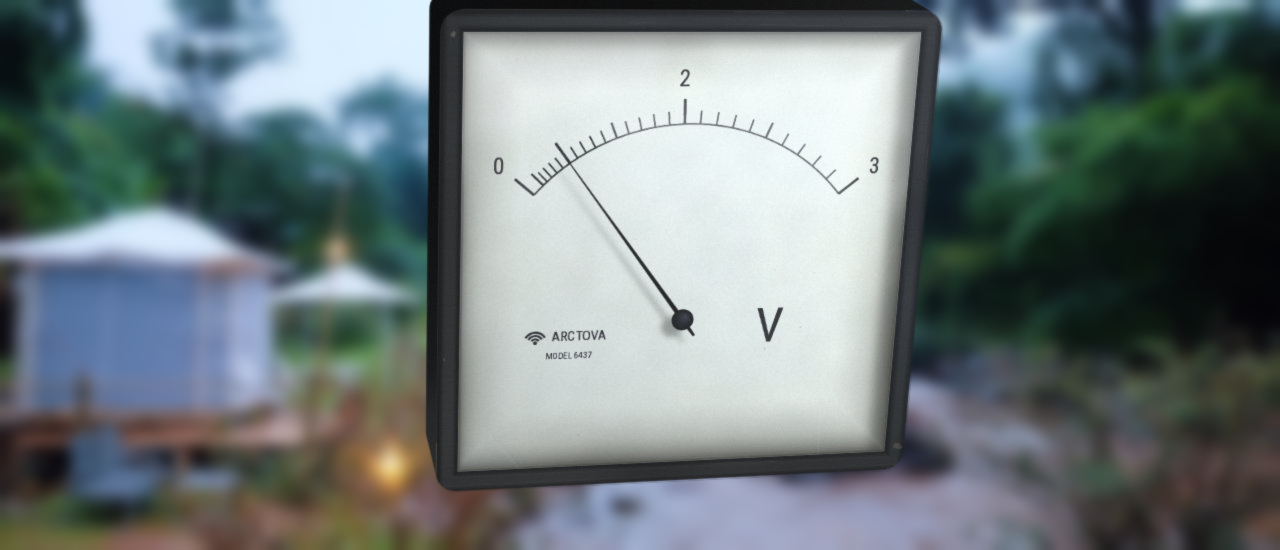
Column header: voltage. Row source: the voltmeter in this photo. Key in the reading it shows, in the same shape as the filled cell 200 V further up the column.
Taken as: 1 V
